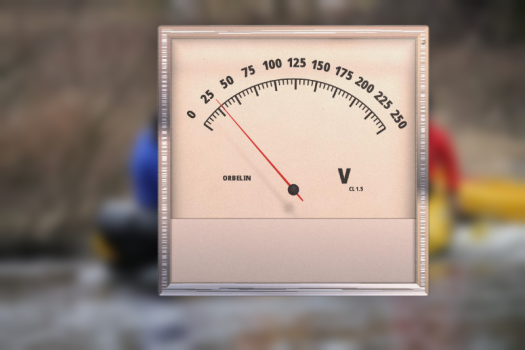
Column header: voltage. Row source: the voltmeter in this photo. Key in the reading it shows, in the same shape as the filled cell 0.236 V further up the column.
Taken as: 30 V
